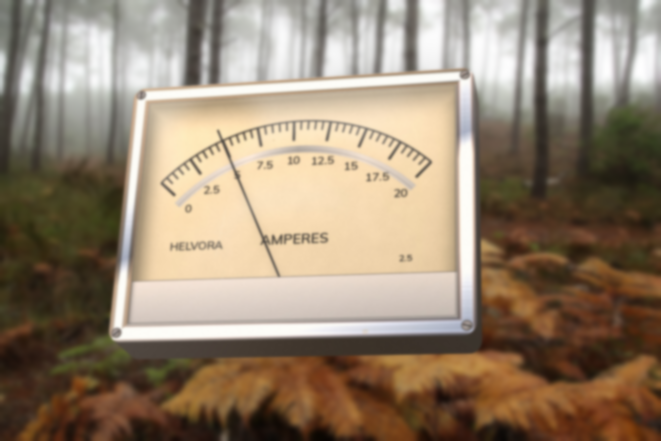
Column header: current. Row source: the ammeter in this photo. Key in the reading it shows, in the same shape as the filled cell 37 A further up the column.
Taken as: 5 A
